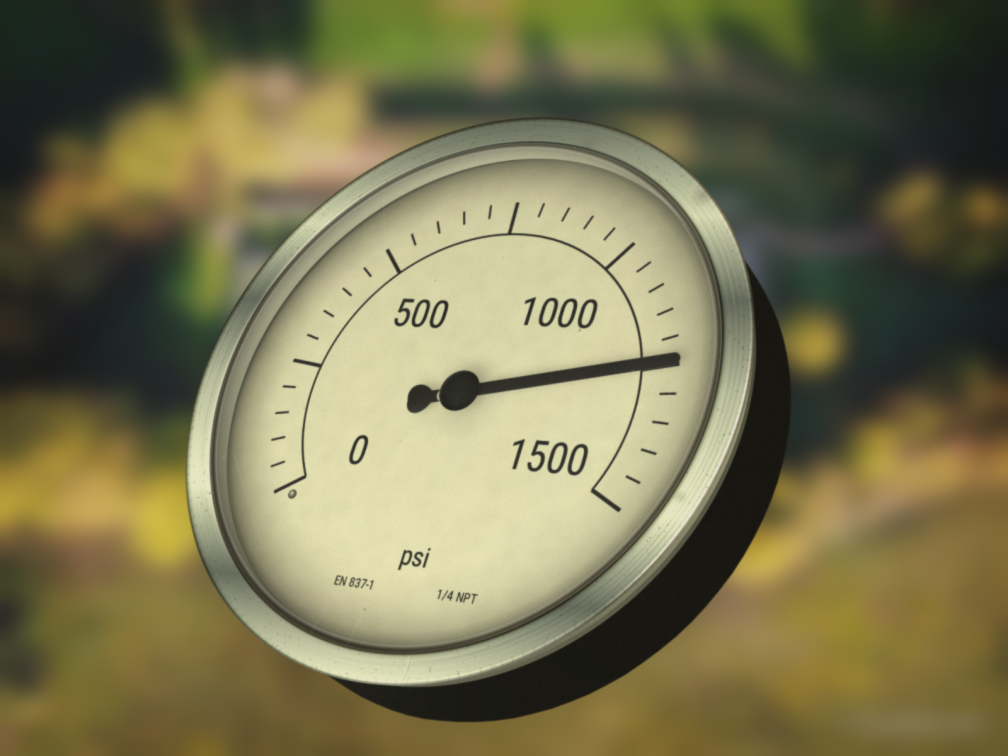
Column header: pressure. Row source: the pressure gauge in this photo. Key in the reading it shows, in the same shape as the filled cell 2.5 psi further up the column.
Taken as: 1250 psi
